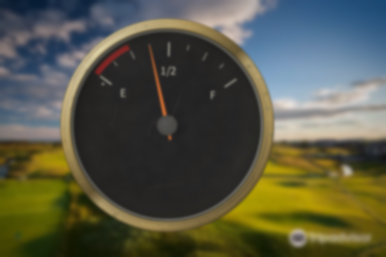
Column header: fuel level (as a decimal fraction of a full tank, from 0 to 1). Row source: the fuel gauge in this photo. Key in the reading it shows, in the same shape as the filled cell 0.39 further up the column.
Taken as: 0.375
